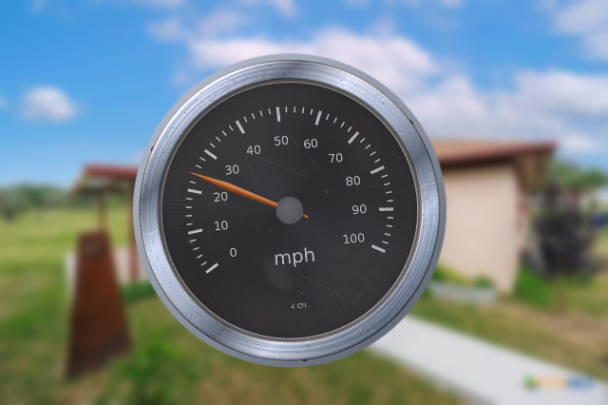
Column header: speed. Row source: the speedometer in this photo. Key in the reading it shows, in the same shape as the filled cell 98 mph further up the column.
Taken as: 24 mph
